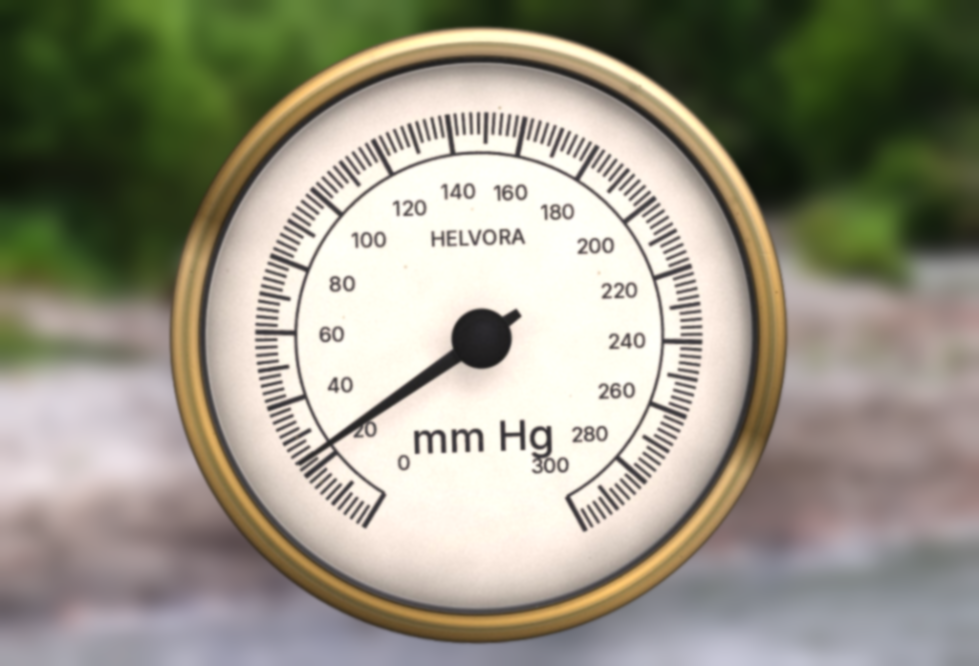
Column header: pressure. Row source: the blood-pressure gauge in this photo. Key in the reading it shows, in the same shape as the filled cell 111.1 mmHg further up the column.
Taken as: 24 mmHg
